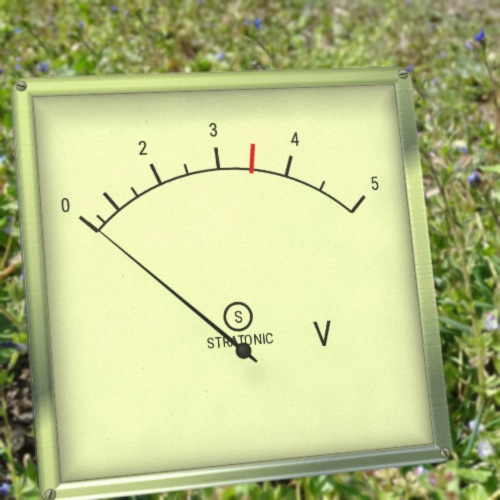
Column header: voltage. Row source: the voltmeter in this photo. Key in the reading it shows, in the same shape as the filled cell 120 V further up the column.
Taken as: 0 V
